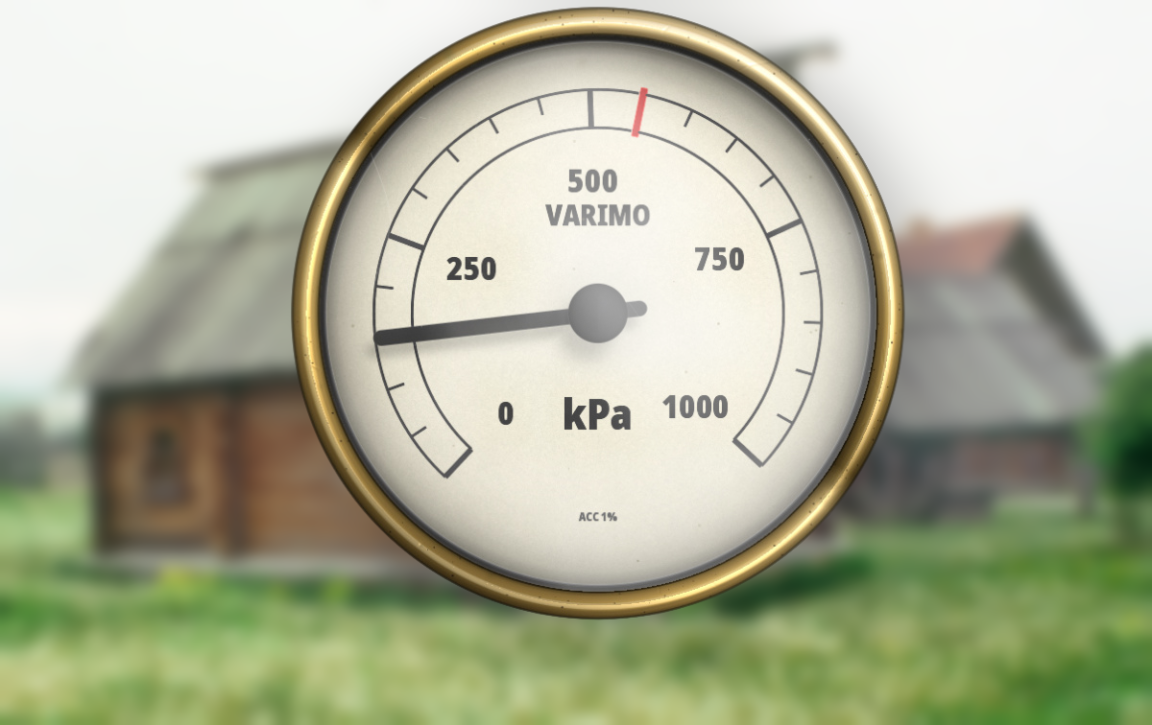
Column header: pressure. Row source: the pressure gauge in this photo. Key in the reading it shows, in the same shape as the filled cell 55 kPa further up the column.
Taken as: 150 kPa
